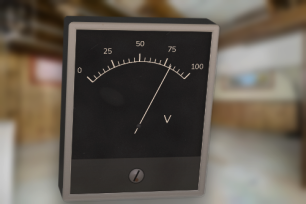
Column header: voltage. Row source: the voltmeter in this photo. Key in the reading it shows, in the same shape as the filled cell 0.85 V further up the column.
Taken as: 80 V
